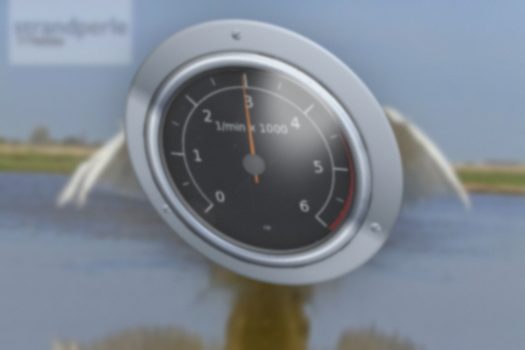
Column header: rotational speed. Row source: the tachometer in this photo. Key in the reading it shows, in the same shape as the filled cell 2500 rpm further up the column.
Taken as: 3000 rpm
